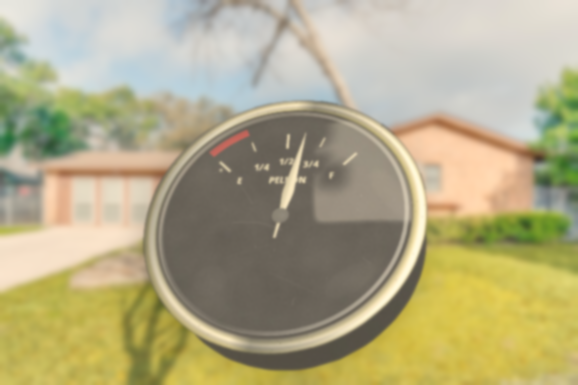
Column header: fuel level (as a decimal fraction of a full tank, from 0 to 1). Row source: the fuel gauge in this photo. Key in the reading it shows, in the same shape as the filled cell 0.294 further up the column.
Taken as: 0.625
